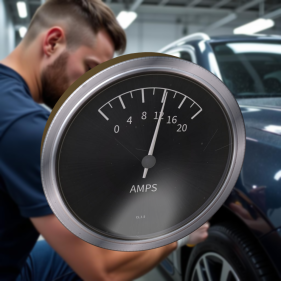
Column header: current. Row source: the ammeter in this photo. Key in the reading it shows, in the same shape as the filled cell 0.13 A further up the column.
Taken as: 12 A
